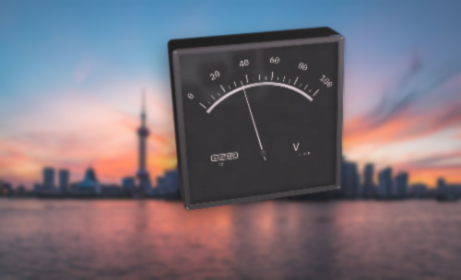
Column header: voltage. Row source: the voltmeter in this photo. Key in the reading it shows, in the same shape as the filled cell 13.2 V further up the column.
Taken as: 35 V
